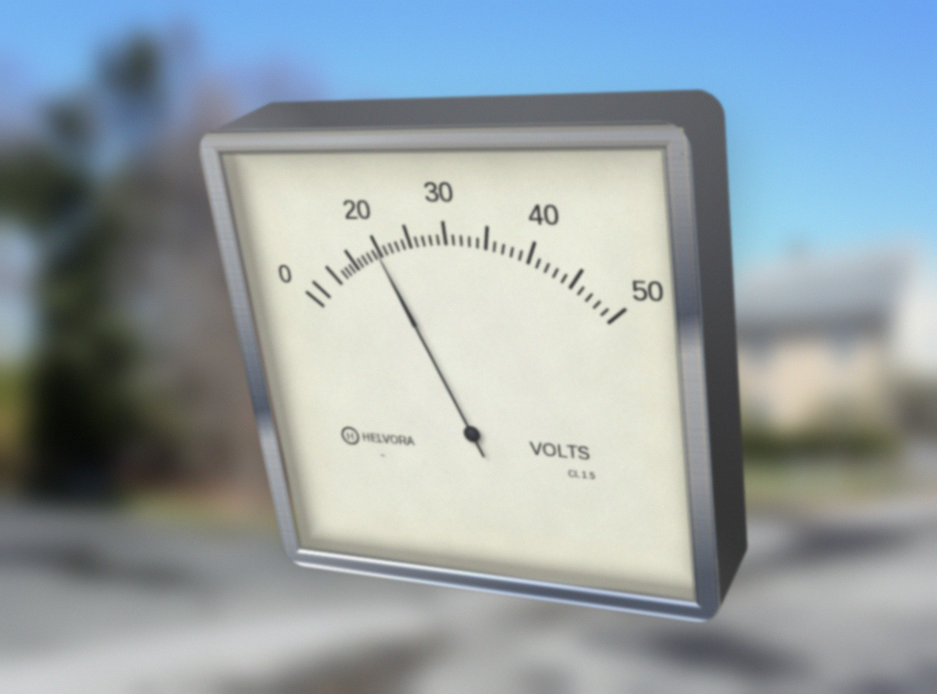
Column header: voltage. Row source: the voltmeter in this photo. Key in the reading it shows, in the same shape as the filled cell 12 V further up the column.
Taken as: 20 V
